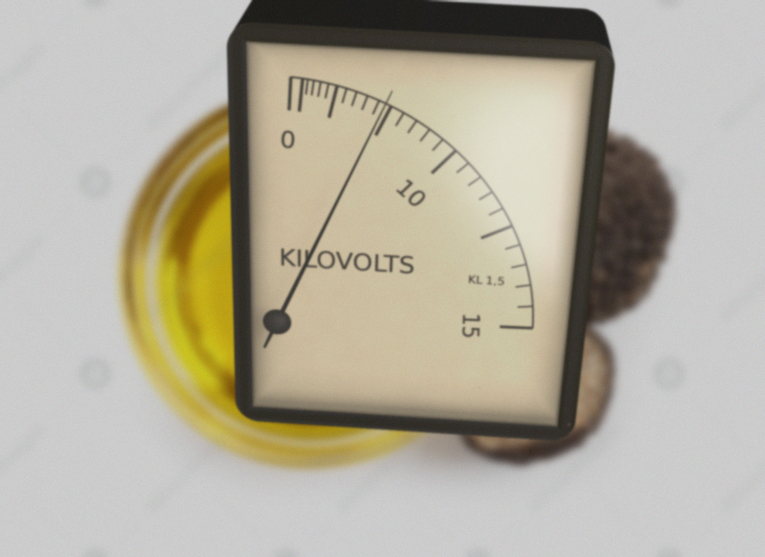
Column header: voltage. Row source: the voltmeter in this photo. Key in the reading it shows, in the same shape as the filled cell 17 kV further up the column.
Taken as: 7.25 kV
